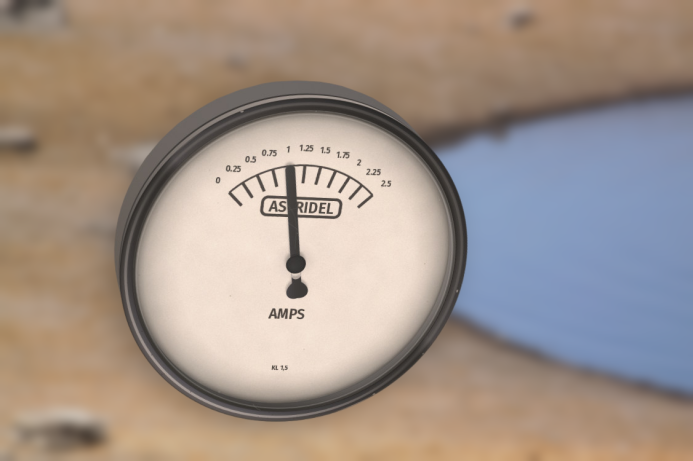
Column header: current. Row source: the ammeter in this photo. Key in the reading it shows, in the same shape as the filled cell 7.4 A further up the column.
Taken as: 1 A
